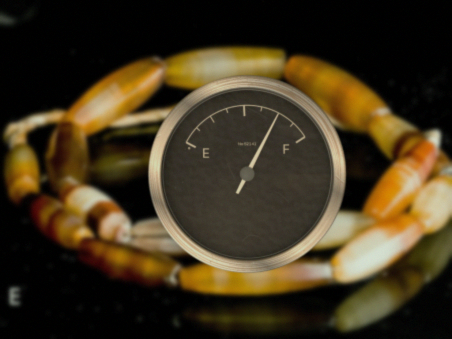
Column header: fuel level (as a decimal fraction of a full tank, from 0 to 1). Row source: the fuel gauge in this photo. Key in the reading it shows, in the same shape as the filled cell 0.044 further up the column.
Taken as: 0.75
